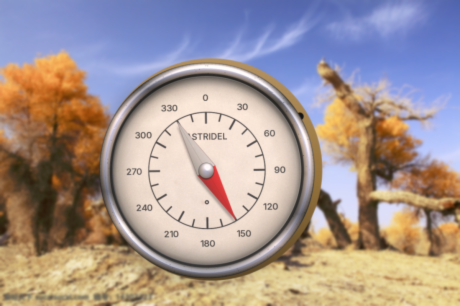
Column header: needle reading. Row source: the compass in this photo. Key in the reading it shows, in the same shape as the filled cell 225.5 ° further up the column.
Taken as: 150 °
